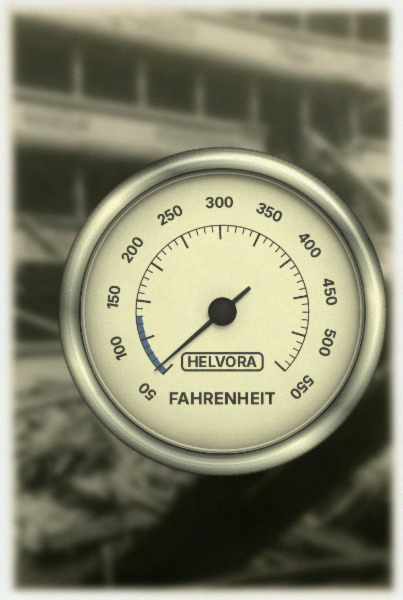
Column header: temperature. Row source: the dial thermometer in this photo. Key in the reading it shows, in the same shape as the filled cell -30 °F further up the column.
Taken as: 60 °F
